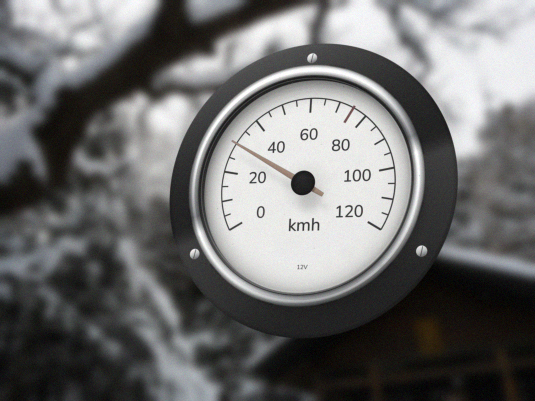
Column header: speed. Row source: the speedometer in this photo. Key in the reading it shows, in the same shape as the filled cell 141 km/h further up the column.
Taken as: 30 km/h
